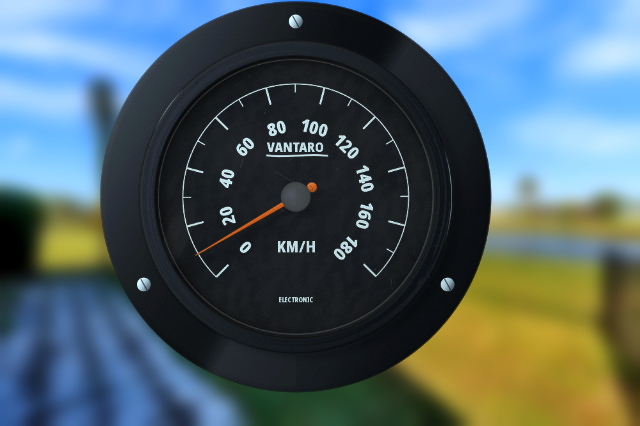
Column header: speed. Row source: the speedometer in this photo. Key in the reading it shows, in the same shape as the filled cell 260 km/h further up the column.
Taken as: 10 km/h
